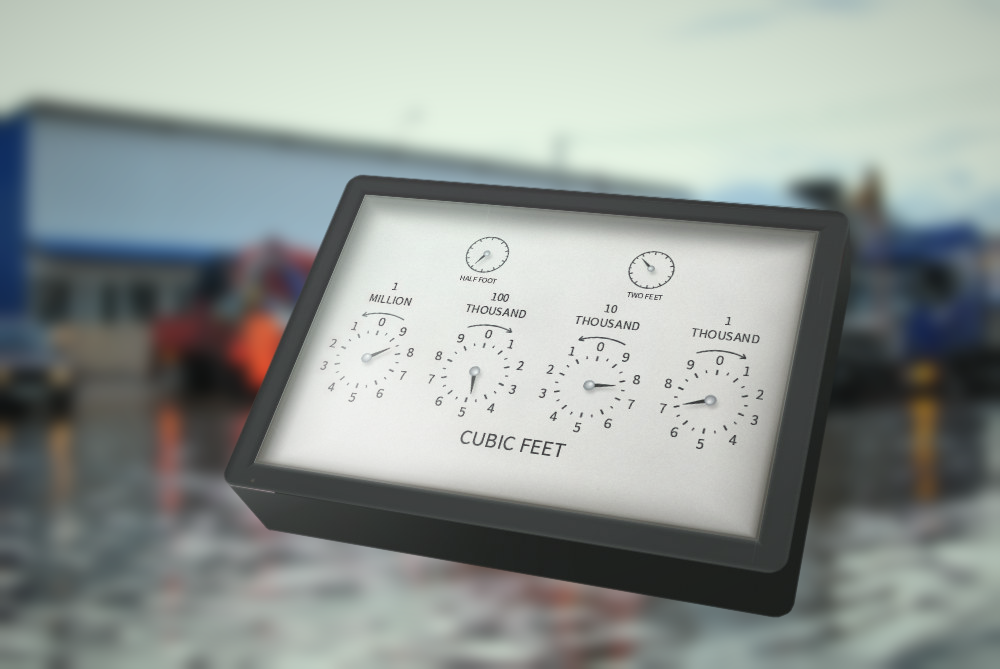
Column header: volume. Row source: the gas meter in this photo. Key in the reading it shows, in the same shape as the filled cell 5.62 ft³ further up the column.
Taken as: 847700 ft³
